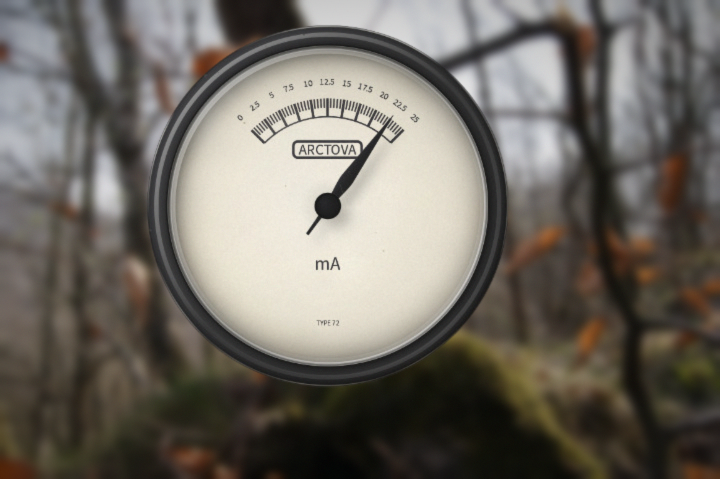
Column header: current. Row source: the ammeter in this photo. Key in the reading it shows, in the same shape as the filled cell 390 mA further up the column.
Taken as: 22.5 mA
